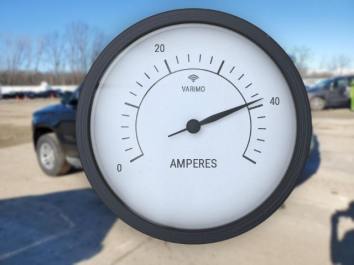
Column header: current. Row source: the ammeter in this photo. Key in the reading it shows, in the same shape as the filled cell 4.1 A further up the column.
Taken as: 39 A
